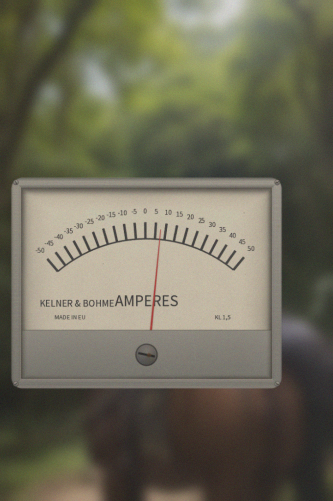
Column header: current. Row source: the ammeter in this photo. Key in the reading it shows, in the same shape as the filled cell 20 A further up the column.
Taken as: 7.5 A
